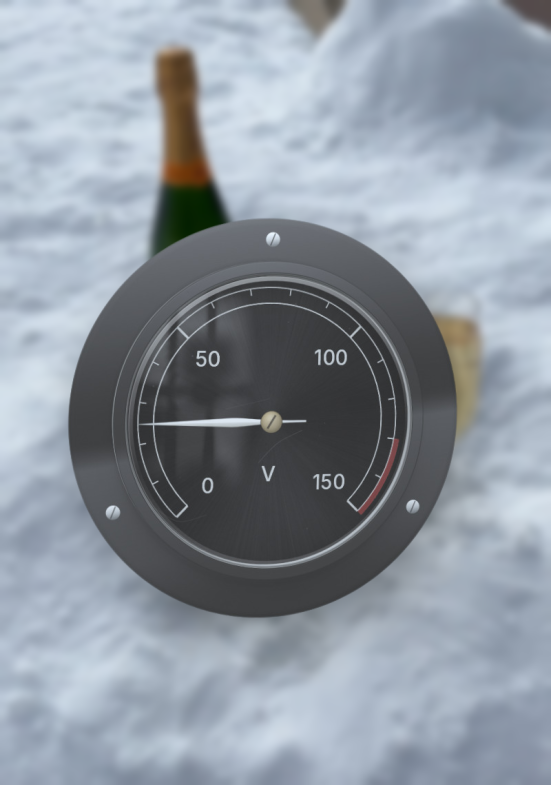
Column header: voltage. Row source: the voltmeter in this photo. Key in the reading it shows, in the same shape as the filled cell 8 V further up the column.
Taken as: 25 V
